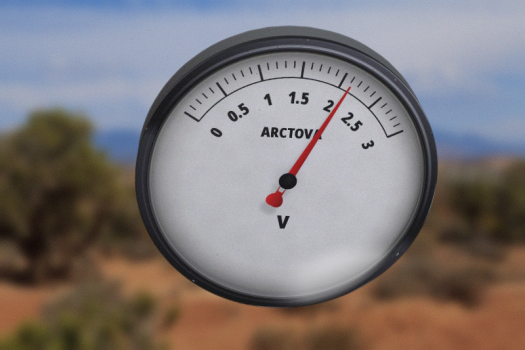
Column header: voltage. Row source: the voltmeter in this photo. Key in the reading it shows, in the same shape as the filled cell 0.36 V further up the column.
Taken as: 2.1 V
